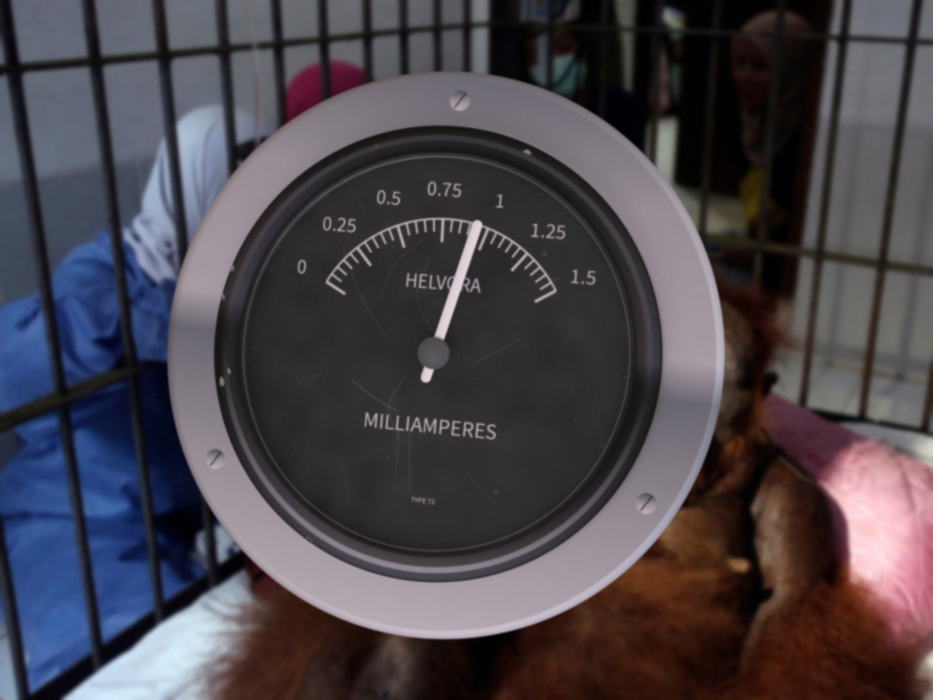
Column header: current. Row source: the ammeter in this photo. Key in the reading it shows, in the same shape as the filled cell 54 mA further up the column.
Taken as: 0.95 mA
